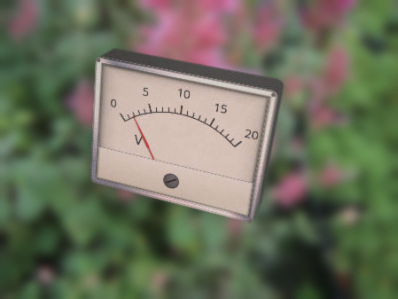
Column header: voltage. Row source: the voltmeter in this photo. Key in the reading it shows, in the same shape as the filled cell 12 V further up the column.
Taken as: 2 V
